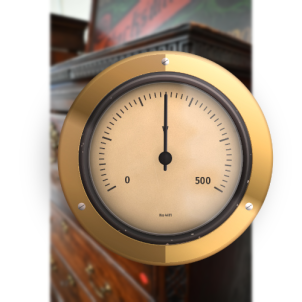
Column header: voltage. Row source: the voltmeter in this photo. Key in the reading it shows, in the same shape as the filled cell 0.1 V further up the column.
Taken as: 250 V
